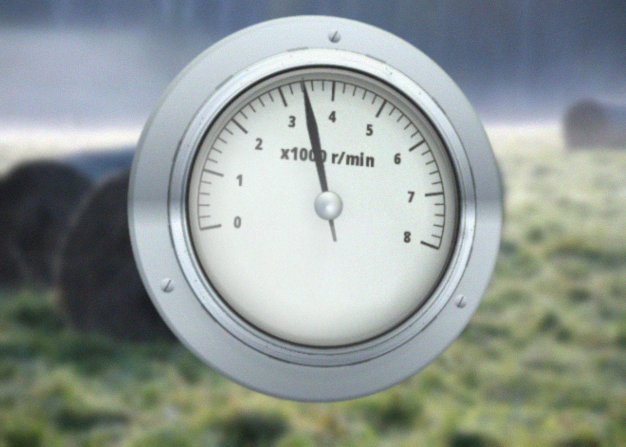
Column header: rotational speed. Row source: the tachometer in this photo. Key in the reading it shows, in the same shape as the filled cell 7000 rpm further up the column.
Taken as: 3400 rpm
